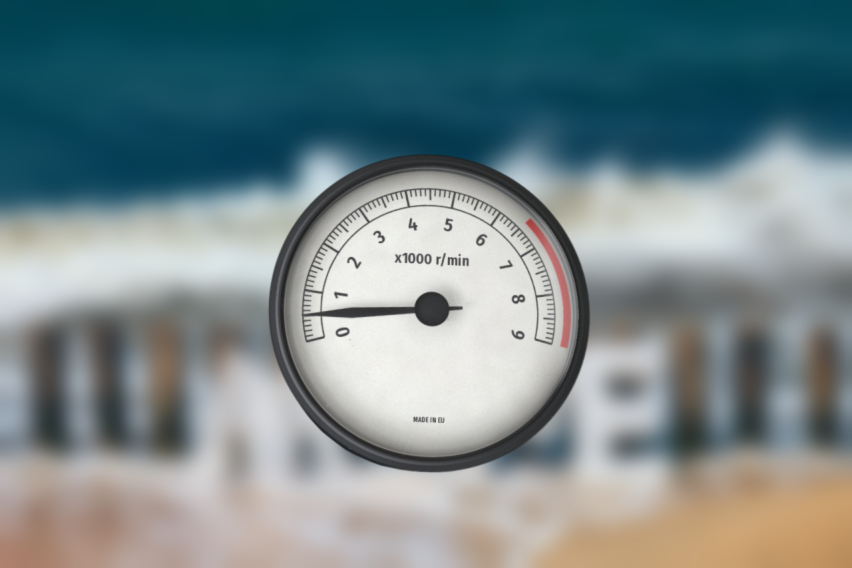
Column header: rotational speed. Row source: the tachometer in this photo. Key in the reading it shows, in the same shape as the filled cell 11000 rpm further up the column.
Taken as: 500 rpm
